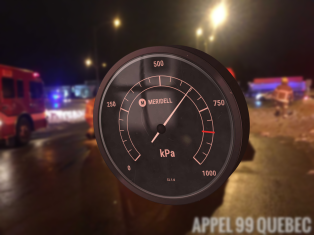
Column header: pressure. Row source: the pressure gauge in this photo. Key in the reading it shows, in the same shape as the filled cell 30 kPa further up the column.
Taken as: 650 kPa
